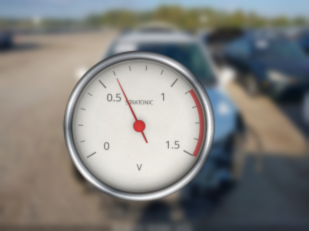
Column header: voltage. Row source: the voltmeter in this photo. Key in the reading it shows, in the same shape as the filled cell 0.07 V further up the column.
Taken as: 0.6 V
